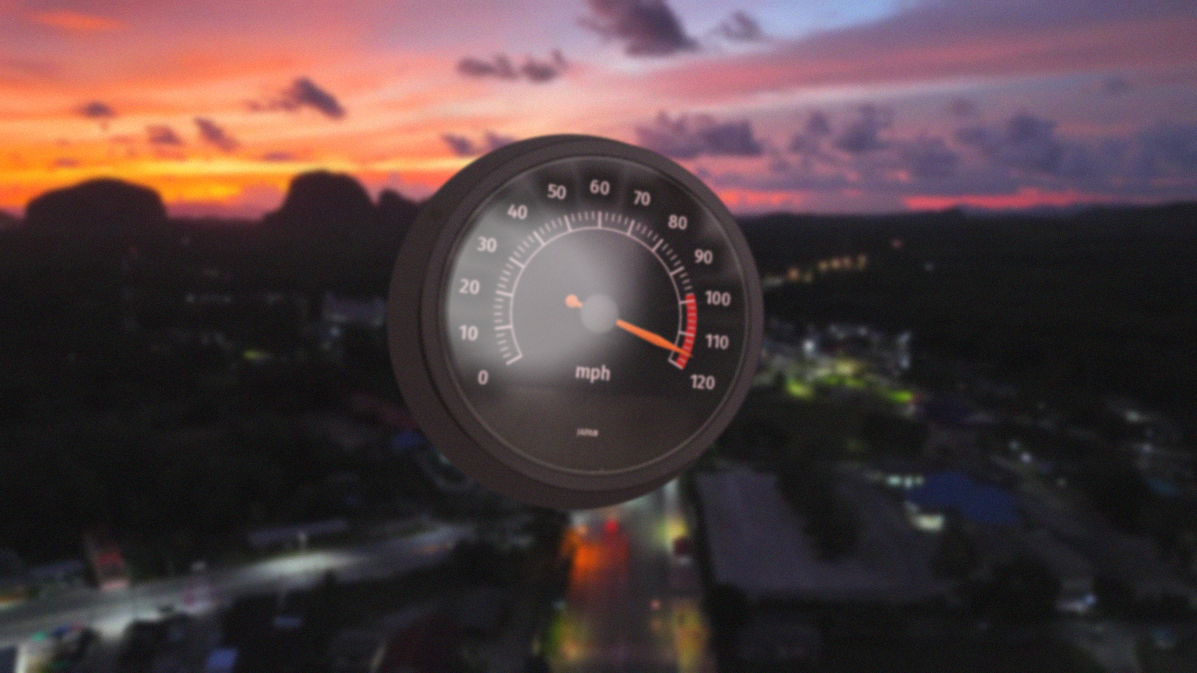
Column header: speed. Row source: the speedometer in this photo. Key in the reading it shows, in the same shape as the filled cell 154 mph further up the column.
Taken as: 116 mph
